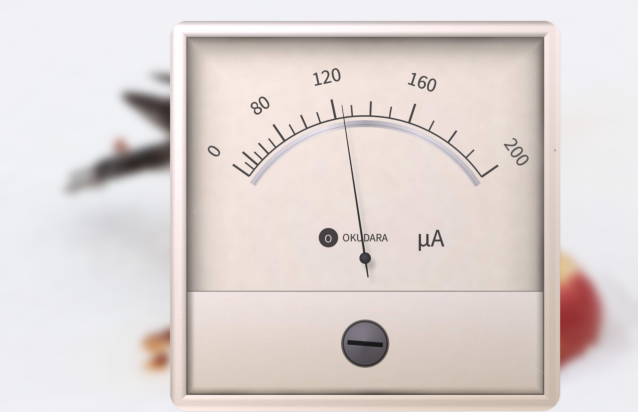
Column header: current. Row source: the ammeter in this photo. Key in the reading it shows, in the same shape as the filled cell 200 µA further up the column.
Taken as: 125 µA
